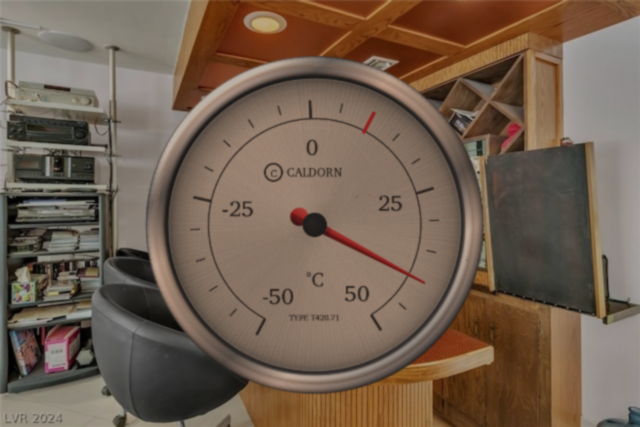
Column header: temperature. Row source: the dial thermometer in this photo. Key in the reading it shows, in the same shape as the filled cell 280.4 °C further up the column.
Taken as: 40 °C
